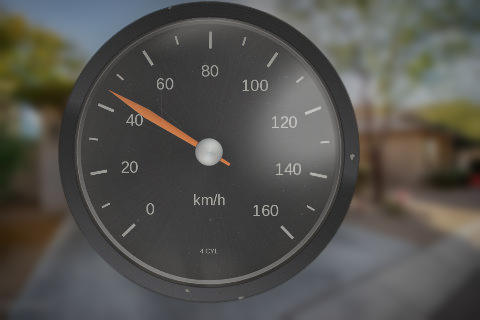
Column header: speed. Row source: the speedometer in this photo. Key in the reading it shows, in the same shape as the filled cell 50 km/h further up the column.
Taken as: 45 km/h
